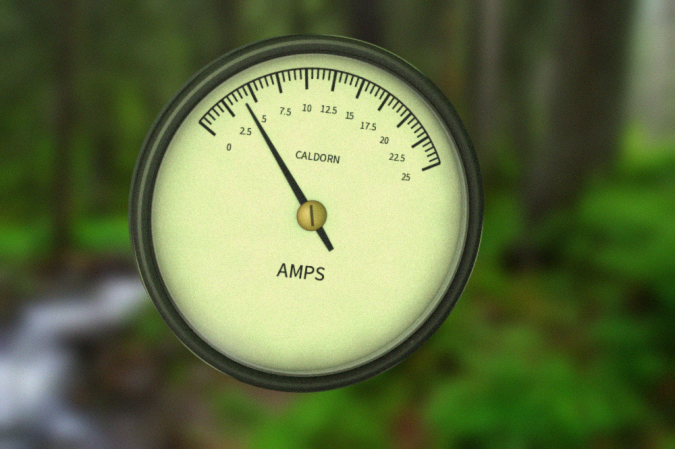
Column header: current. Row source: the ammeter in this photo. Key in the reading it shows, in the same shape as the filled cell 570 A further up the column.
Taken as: 4 A
